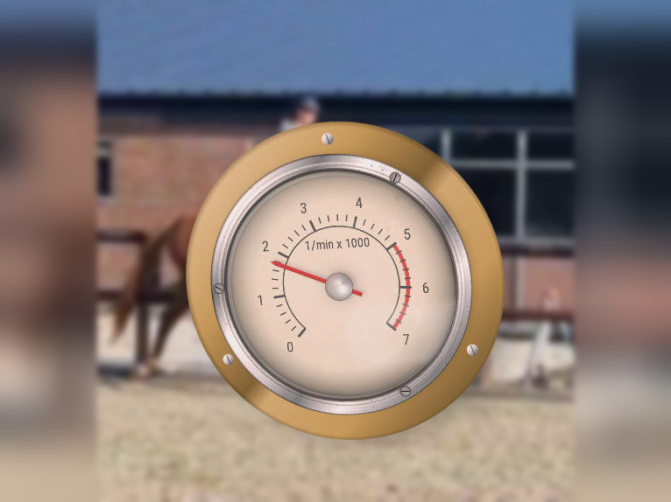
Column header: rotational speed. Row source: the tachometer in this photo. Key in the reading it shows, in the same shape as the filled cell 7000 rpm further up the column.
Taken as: 1800 rpm
